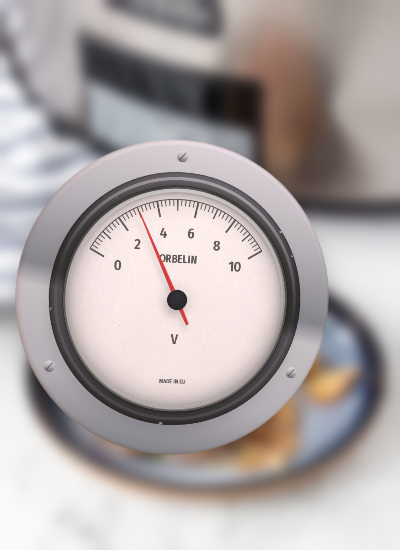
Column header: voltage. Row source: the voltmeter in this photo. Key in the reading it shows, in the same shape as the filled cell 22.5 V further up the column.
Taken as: 3 V
